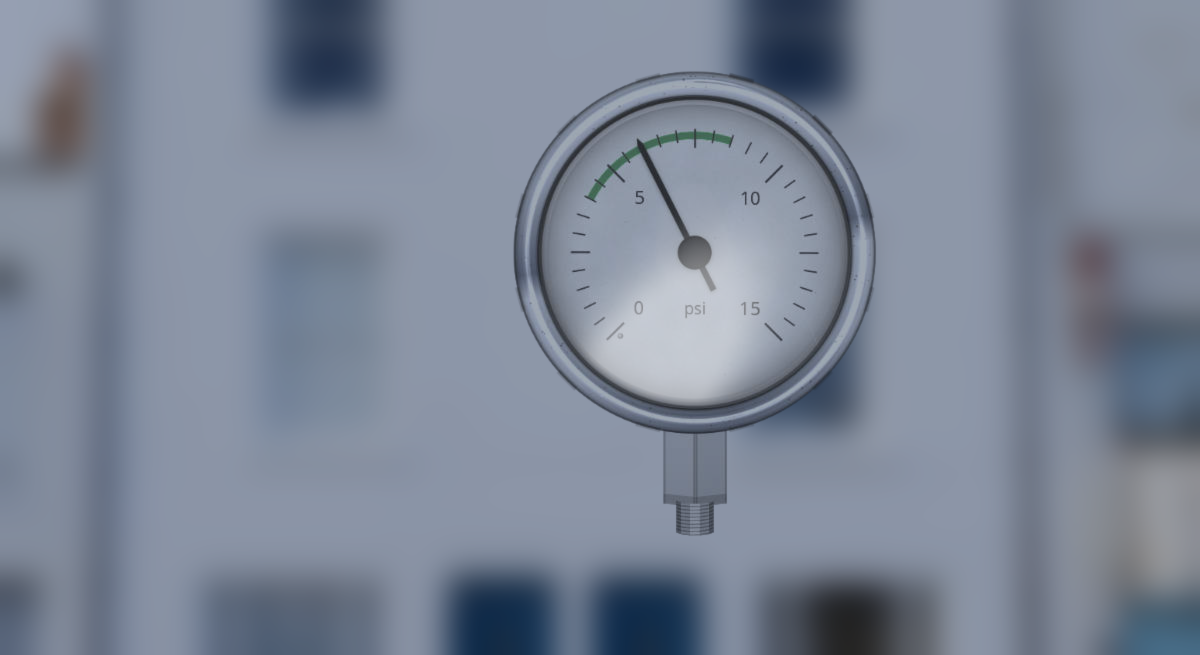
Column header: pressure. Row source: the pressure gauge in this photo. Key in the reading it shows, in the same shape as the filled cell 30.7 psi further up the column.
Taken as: 6 psi
